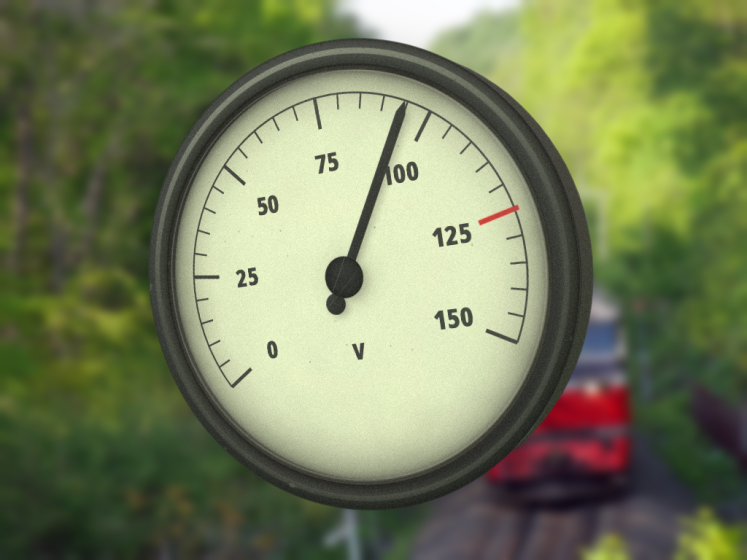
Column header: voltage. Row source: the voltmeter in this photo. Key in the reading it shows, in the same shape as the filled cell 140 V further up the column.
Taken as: 95 V
